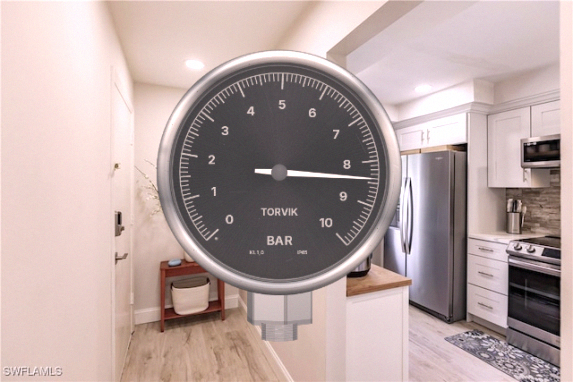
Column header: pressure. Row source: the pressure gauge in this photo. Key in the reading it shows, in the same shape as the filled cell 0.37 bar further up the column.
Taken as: 8.4 bar
